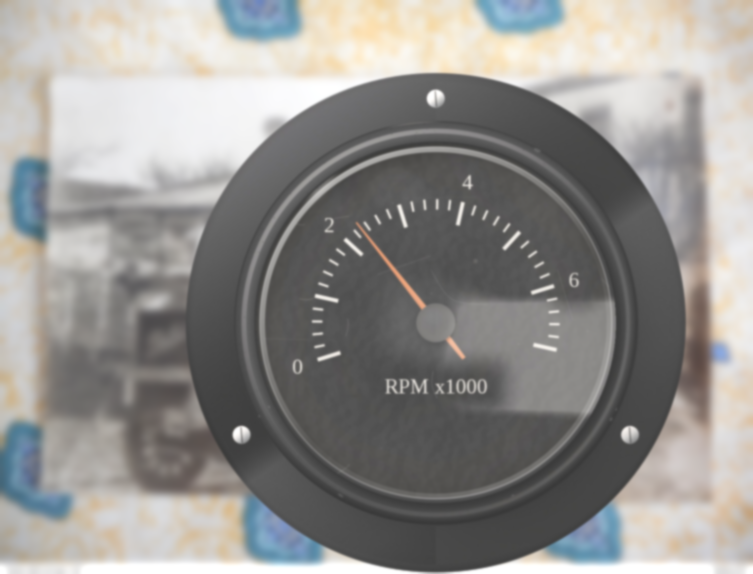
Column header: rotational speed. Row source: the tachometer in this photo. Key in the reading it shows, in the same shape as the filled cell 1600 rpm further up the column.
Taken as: 2300 rpm
